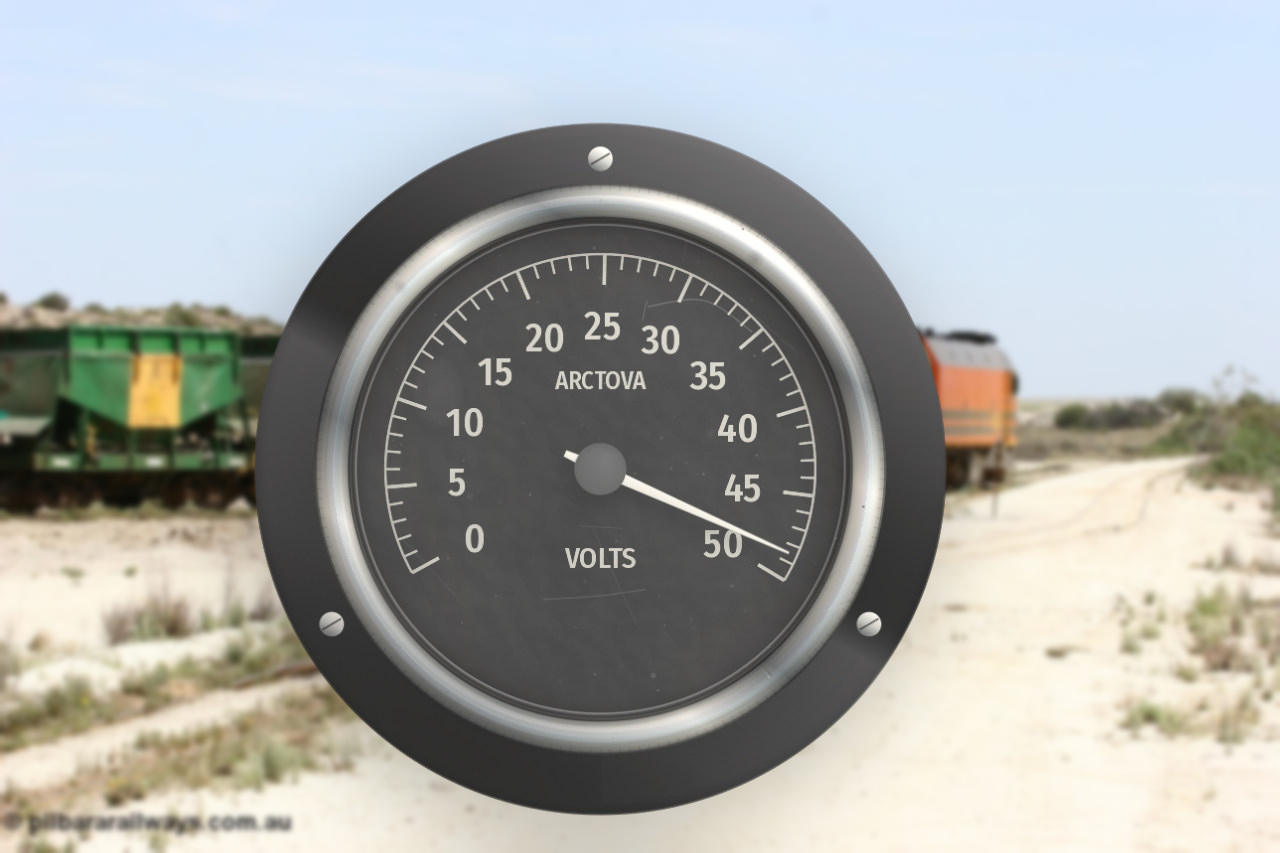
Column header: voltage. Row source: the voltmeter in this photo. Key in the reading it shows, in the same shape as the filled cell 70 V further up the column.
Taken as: 48.5 V
